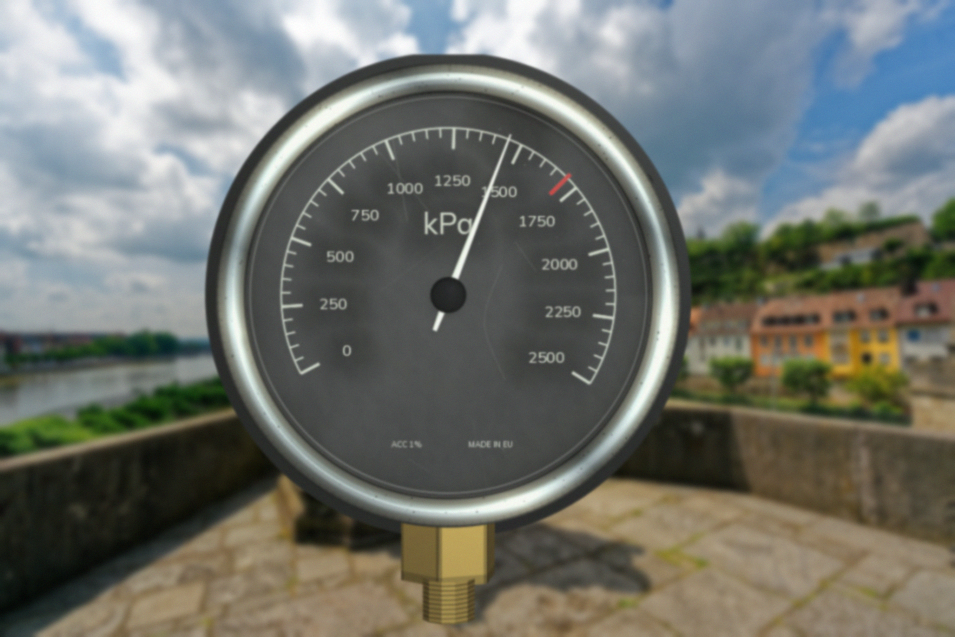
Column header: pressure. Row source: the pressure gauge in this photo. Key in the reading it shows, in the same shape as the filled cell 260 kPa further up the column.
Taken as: 1450 kPa
